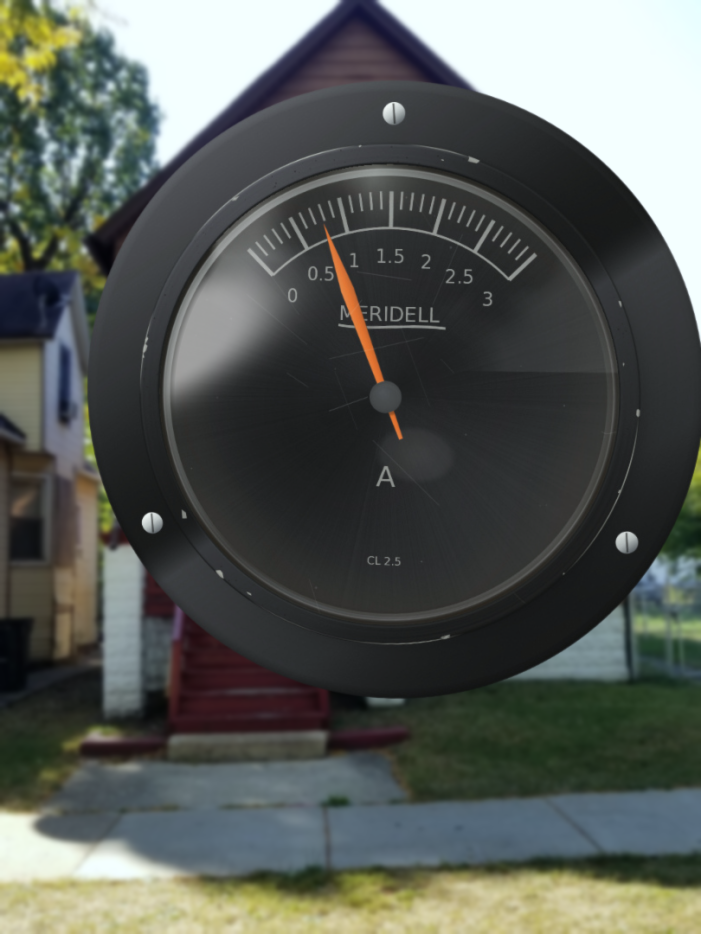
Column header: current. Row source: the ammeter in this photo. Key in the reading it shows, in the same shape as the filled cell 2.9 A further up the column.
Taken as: 0.8 A
